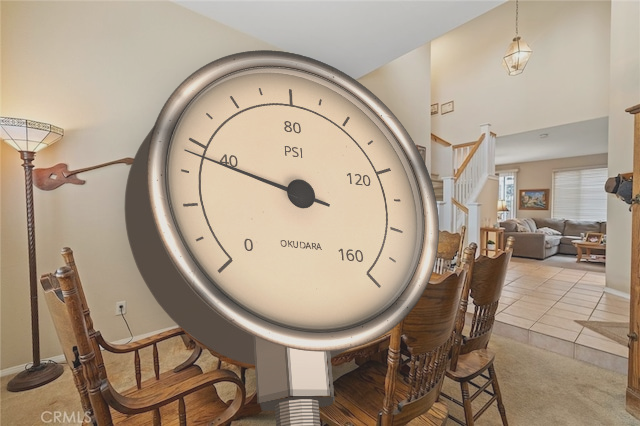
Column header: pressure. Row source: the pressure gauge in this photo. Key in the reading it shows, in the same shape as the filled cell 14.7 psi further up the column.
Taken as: 35 psi
